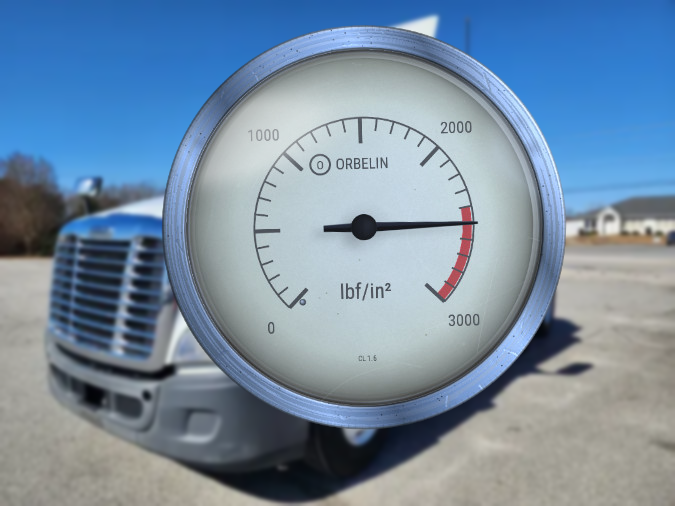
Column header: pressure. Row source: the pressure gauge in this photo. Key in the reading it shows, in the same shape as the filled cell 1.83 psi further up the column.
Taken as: 2500 psi
